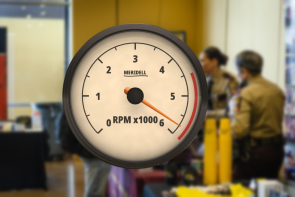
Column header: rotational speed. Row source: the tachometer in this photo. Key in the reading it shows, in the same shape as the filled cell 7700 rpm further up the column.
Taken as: 5750 rpm
